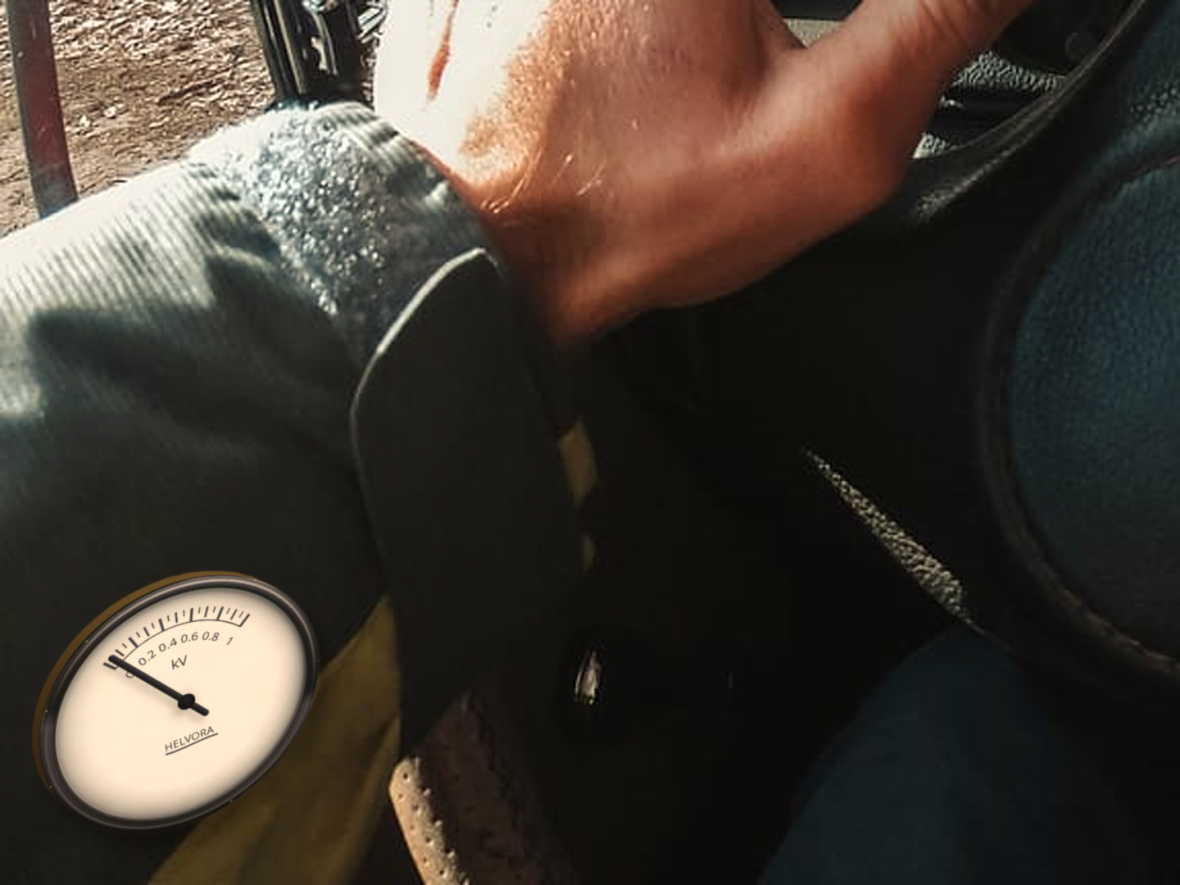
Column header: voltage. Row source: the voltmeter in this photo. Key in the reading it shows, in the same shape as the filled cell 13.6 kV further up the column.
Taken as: 0.05 kV
